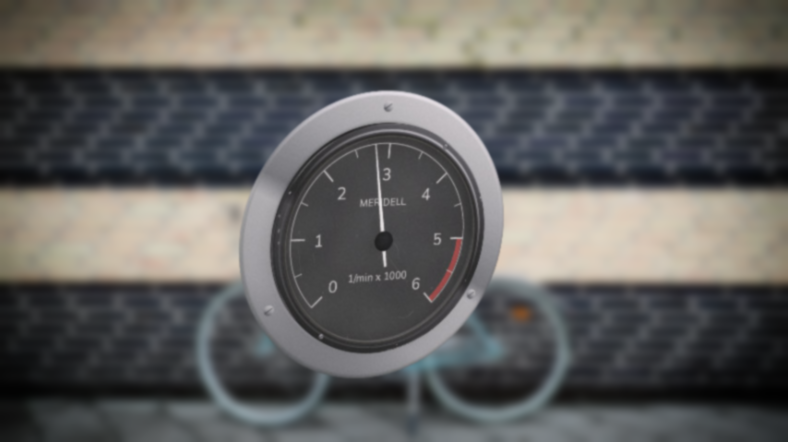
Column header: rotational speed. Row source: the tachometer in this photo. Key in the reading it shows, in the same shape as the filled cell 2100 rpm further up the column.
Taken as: 2750 rpm
